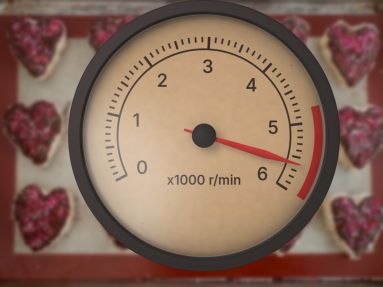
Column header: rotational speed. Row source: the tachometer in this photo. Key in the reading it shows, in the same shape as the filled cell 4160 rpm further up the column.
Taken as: 5600 rpm
